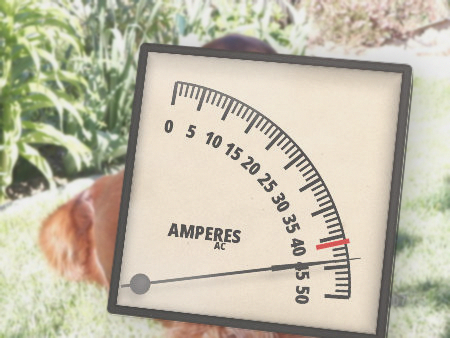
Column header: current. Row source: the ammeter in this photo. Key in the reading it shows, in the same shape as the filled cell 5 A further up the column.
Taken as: 44 A
